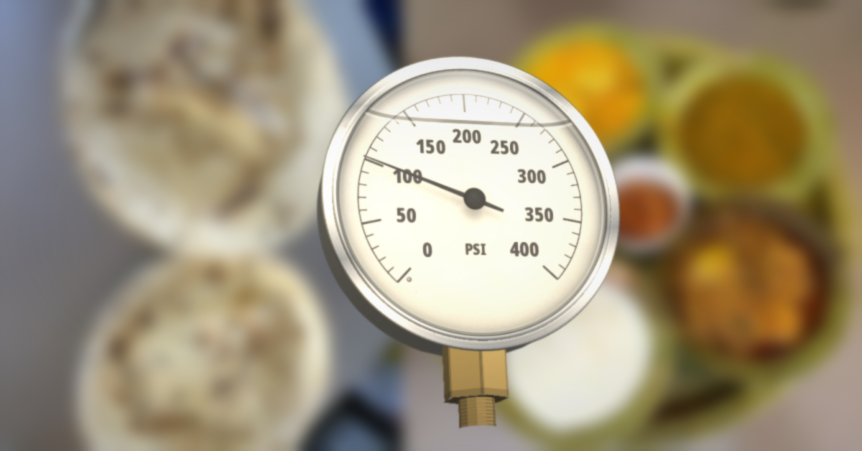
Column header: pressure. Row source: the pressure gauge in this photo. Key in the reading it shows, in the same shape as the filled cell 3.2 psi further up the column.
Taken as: 100 psi
